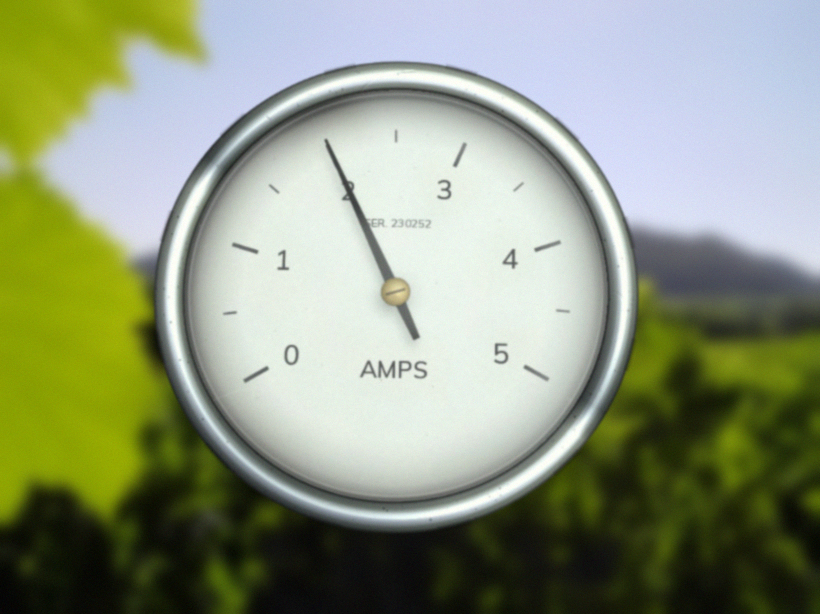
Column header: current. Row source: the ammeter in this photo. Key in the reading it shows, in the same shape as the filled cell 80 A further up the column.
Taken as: 2 A
